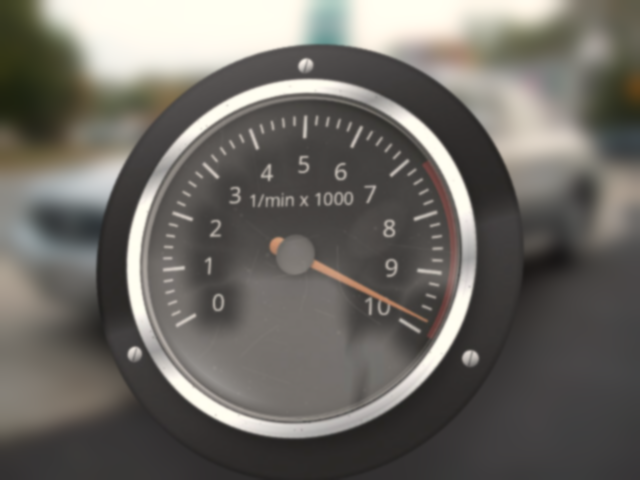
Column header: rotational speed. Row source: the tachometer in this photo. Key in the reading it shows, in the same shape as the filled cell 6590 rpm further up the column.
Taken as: 9800 rpm
